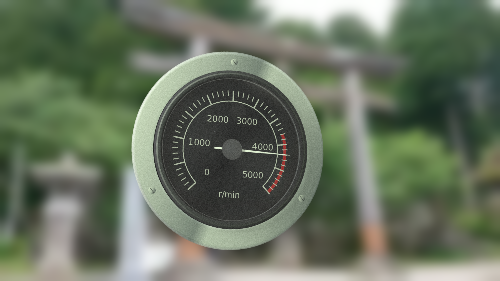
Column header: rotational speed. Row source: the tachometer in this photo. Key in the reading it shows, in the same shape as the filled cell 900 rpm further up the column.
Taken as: 4200 rpm
